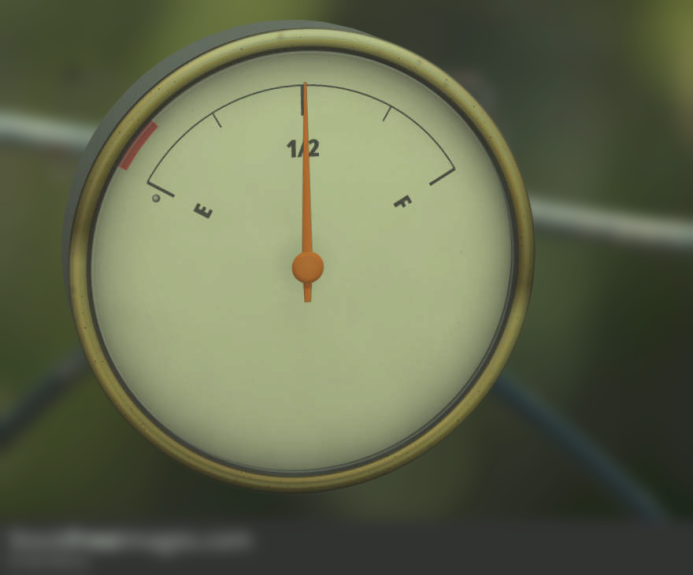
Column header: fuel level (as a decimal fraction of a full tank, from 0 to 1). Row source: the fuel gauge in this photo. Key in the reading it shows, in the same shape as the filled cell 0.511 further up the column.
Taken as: 0.5
